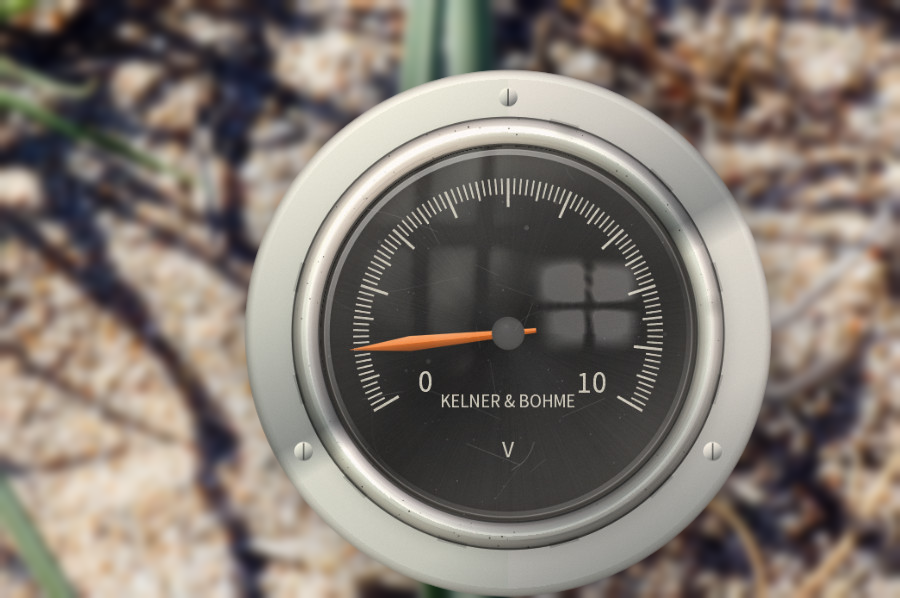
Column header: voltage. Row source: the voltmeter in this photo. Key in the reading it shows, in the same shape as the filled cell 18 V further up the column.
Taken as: 1 V
